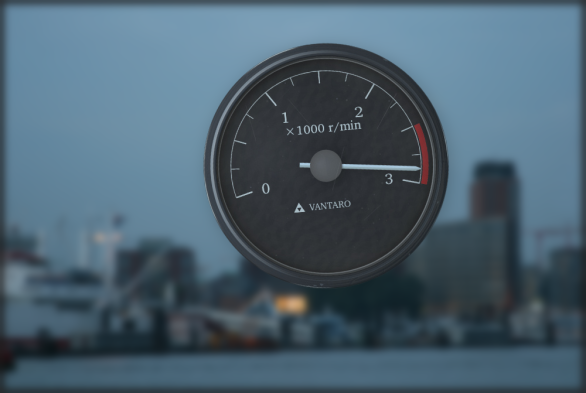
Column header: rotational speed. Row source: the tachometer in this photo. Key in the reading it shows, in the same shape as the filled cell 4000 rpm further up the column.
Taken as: 2875 rpm
